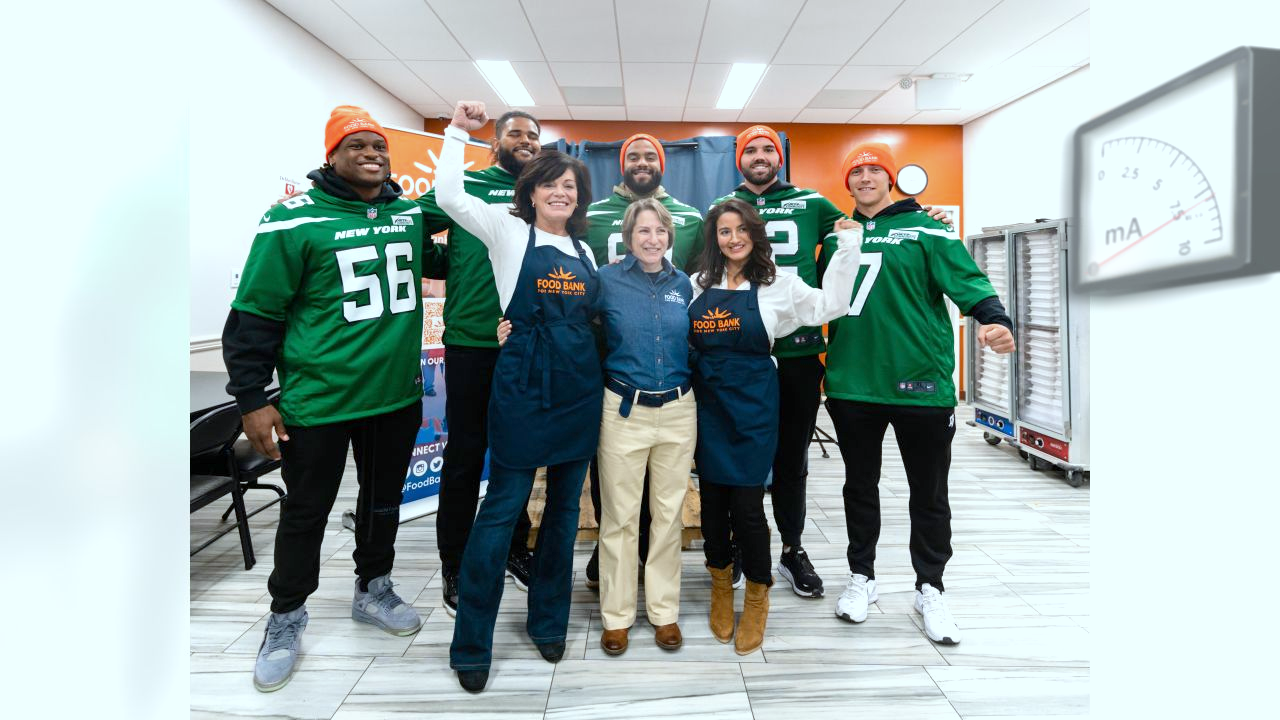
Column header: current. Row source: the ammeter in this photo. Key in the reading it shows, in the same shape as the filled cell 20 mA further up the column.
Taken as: 8 mA
